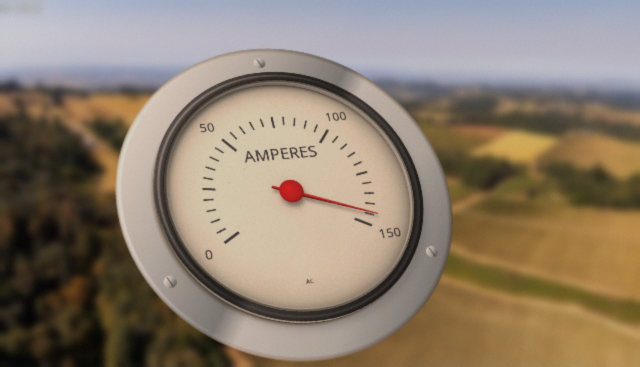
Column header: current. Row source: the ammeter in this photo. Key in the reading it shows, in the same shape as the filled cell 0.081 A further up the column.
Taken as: 145 A
